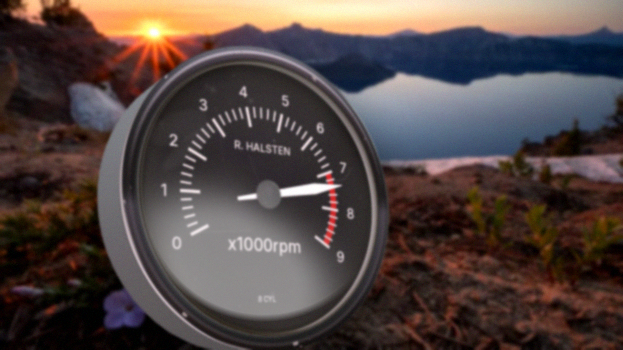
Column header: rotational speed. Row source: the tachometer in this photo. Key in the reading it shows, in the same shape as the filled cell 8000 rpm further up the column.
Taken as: 7400 rpm
